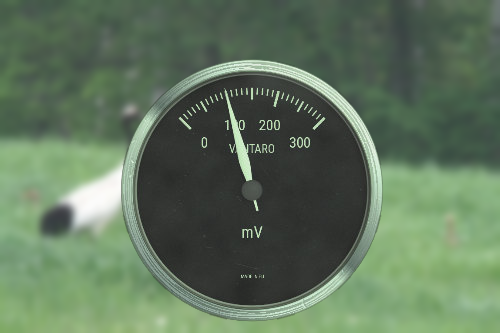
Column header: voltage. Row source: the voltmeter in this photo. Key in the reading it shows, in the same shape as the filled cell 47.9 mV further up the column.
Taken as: 100 mV
